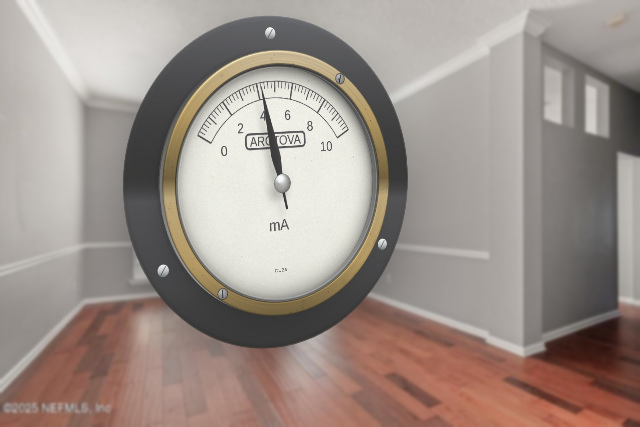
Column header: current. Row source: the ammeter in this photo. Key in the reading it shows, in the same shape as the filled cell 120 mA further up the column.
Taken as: 4 mA
